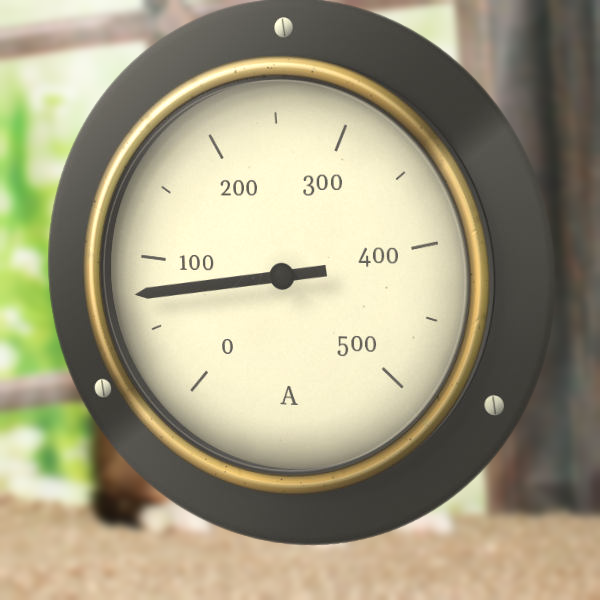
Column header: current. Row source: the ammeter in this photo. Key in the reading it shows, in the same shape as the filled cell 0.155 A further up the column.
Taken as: 75 A
